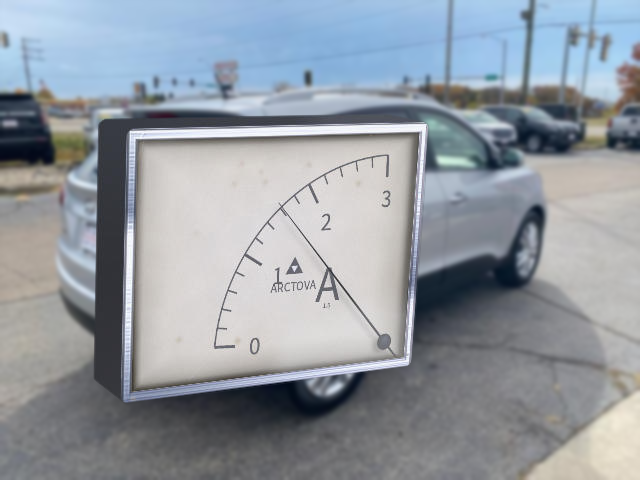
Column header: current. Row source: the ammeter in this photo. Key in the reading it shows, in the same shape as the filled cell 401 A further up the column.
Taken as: 1.6 A
